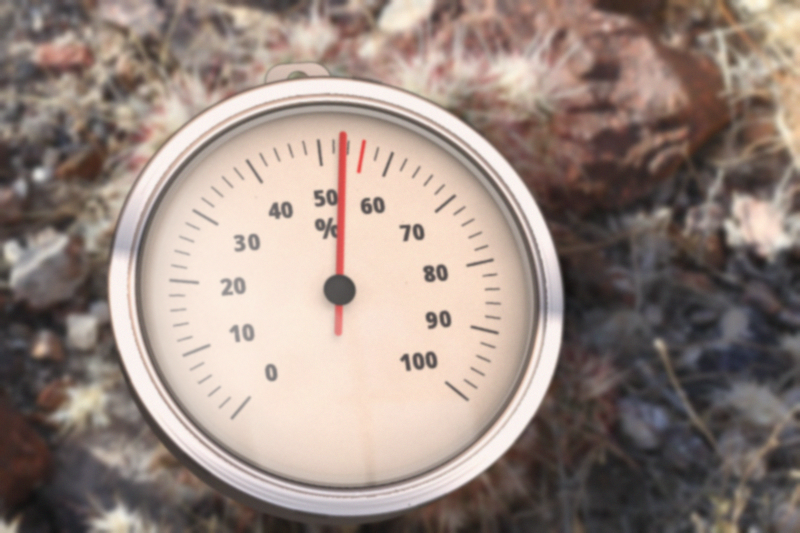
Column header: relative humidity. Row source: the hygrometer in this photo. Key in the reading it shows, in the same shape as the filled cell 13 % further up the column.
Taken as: 53 %
